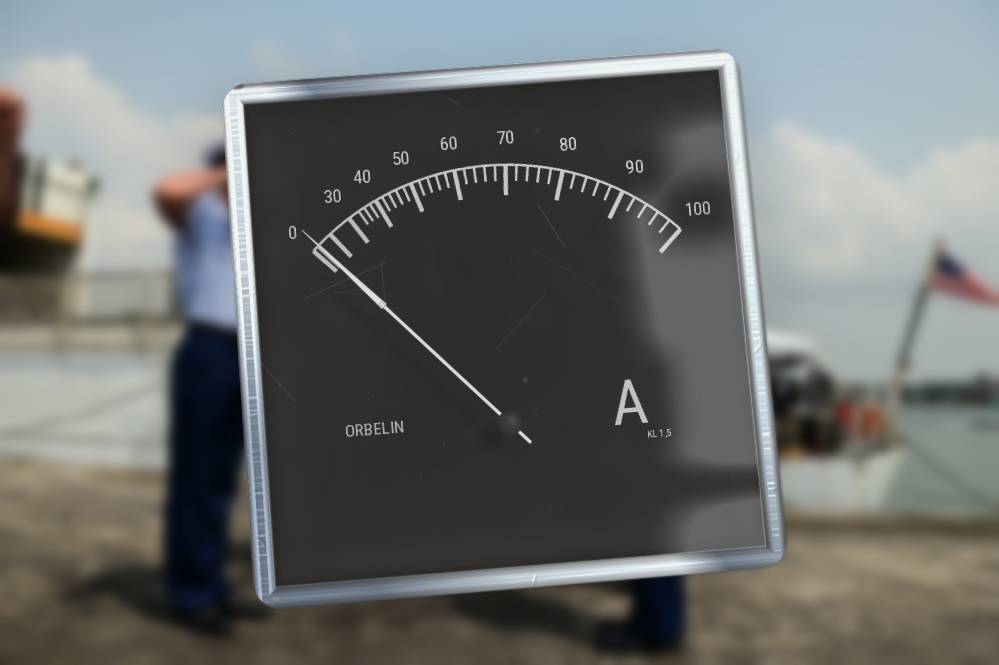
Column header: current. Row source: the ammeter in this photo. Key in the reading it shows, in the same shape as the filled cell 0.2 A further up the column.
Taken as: 10 A
